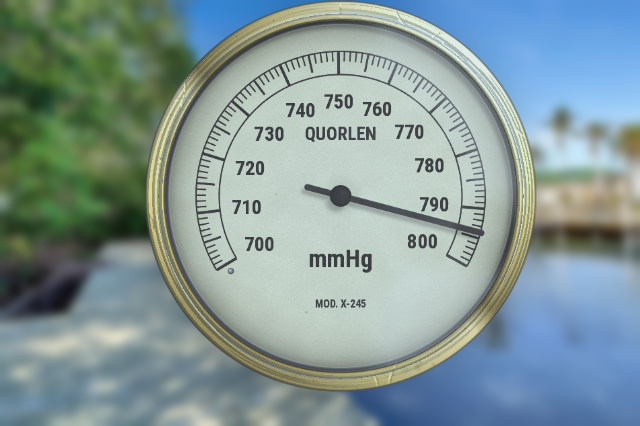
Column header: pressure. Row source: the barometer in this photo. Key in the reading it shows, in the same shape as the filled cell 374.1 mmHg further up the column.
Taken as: 794 mmHg
